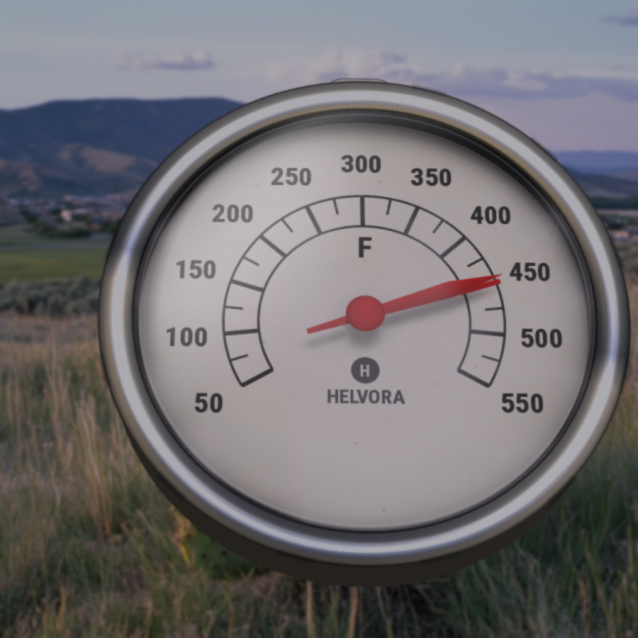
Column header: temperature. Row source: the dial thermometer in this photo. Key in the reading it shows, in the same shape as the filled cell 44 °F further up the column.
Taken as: 450 °F
